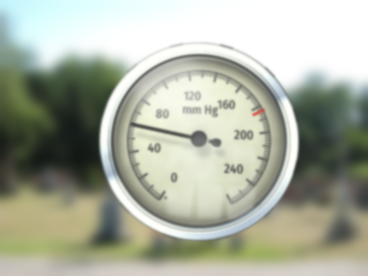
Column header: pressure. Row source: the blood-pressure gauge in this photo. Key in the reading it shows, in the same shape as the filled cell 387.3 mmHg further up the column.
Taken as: 60 mmHg
